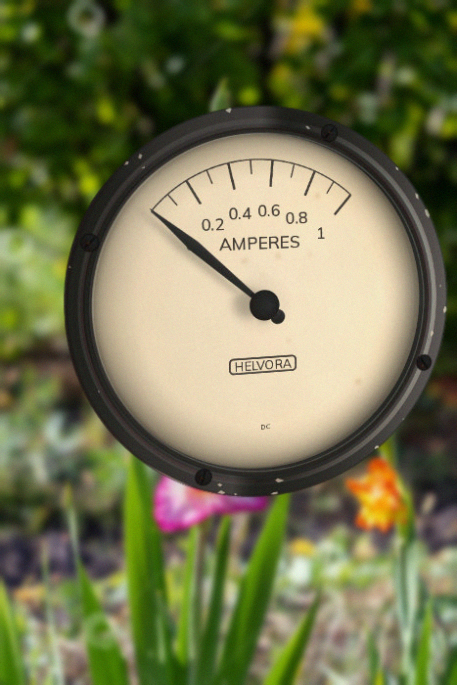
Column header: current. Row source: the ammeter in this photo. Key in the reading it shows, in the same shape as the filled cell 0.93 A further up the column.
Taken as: 0 A
